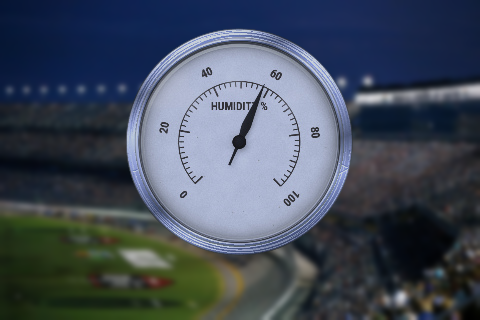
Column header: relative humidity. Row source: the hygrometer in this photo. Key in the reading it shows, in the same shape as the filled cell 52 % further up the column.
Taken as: 58 %
